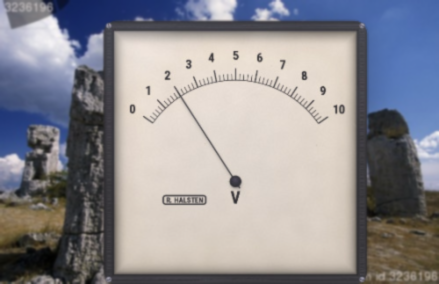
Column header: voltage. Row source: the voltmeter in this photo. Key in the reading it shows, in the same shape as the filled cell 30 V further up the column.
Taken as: 2 V
